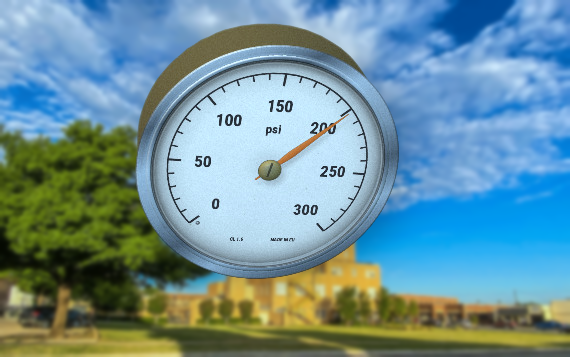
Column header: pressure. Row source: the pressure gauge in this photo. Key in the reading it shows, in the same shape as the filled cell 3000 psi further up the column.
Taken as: 200 psi
